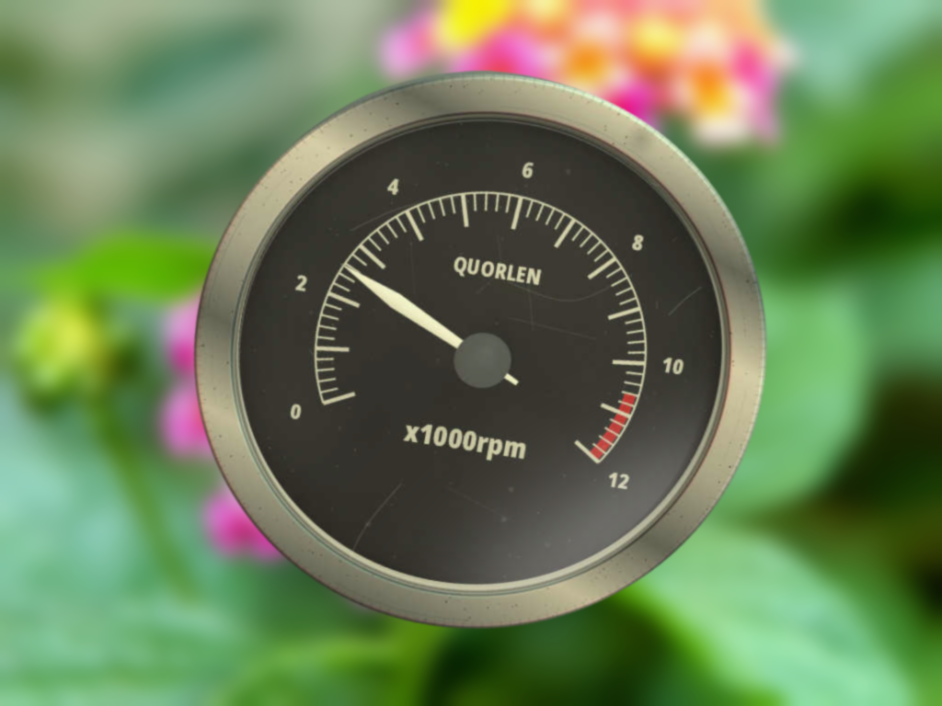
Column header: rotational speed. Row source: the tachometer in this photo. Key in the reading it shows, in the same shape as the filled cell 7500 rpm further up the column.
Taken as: 2600 rpm
